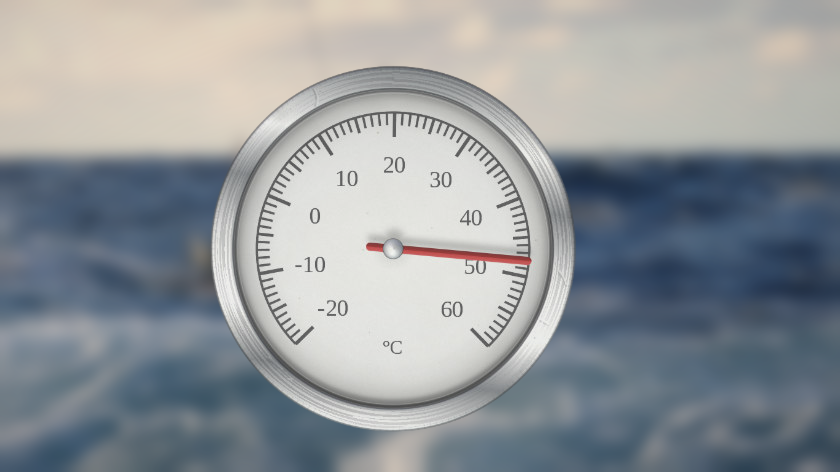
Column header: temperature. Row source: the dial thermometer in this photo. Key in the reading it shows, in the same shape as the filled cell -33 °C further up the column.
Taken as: 48 °C
